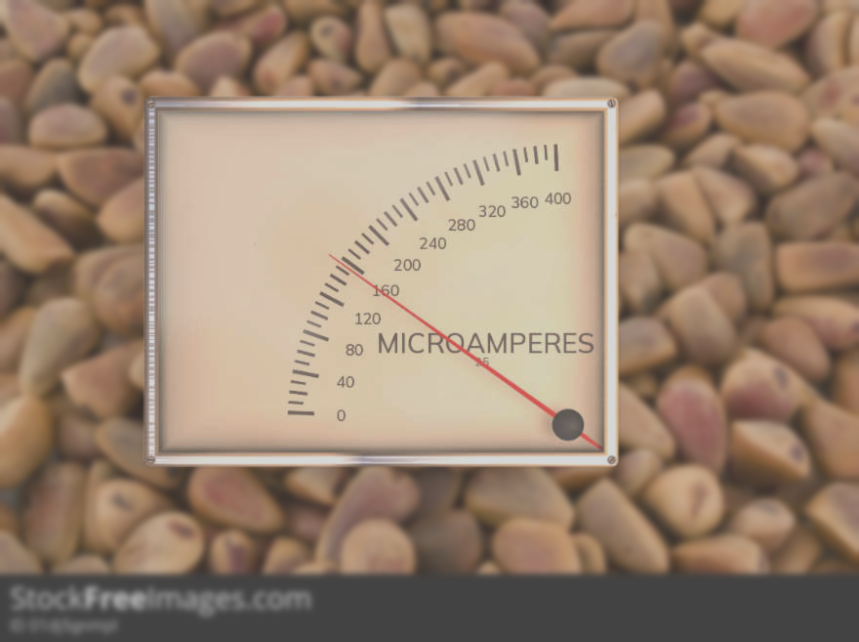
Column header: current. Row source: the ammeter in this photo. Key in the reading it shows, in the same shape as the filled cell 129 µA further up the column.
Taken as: 155 µA
